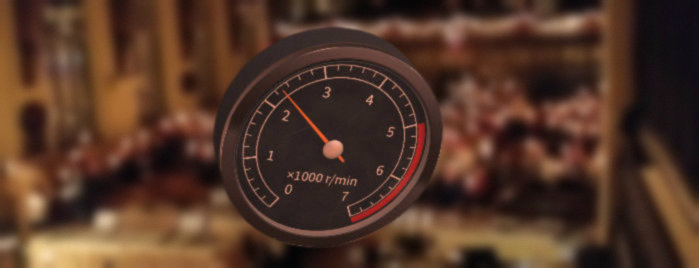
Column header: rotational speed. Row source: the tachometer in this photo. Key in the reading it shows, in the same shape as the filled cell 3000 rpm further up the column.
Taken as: 2300 rpm
